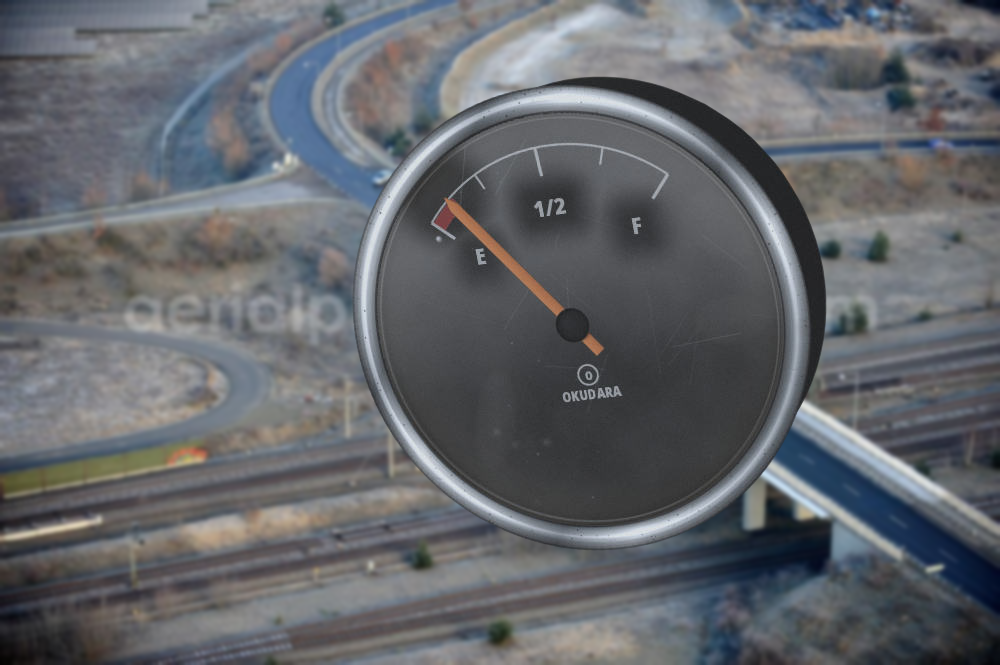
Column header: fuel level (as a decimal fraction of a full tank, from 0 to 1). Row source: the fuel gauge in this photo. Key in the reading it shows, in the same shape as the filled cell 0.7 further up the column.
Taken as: 0.125
